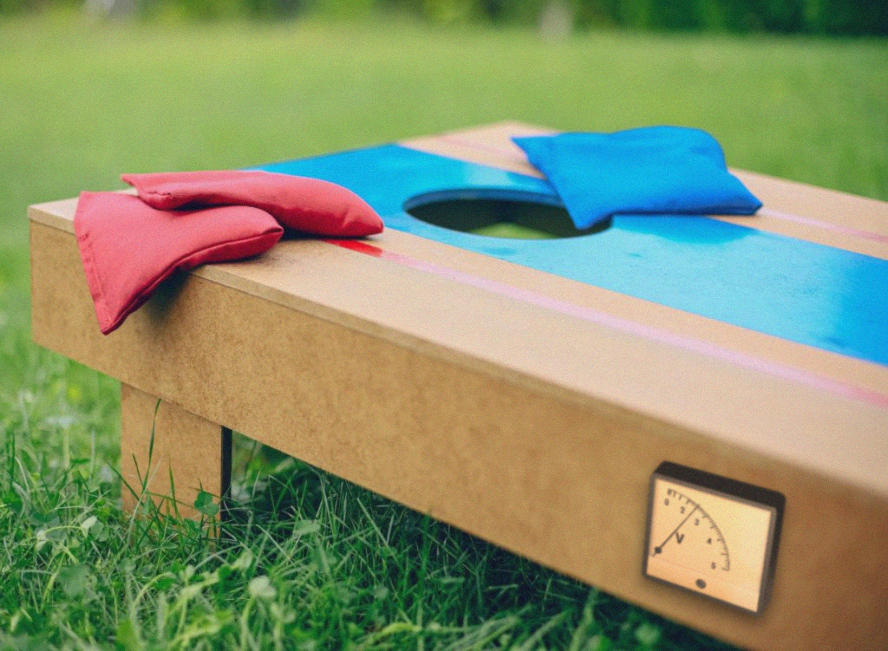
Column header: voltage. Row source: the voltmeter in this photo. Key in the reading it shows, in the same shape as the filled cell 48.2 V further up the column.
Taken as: 2.5 V
